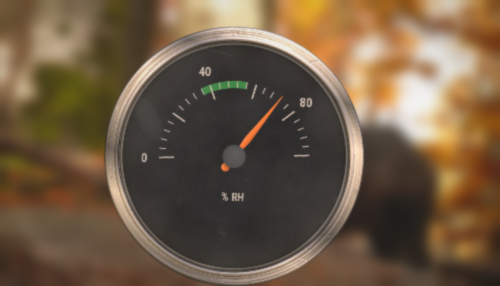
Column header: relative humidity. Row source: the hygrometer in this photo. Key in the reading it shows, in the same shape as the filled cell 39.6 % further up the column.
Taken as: 72 %
